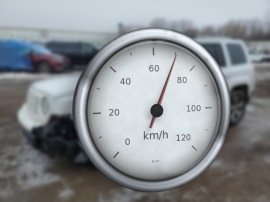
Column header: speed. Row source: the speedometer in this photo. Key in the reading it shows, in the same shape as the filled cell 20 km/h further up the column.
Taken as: 70 km/h
